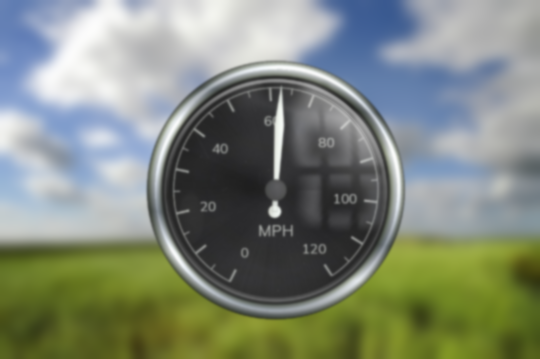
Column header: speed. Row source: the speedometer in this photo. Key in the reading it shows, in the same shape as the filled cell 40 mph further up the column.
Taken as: 62.5 mph
